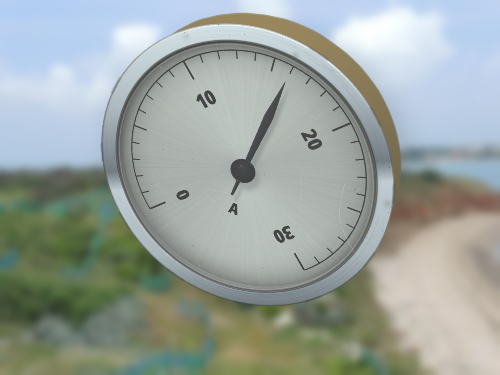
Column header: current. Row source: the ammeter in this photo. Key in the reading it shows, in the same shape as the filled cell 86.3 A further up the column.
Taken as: 16 A
